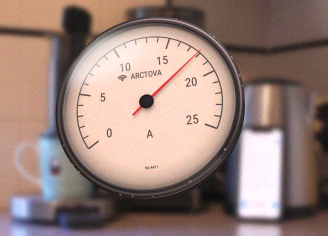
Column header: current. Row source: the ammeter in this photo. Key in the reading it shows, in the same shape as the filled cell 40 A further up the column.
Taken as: 18 A
